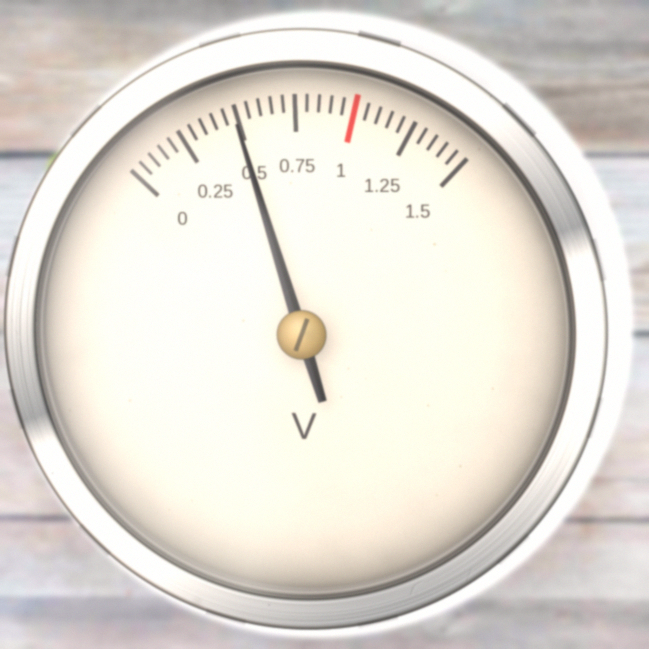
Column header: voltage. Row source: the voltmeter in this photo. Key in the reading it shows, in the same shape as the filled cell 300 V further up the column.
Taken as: 0.5 V
